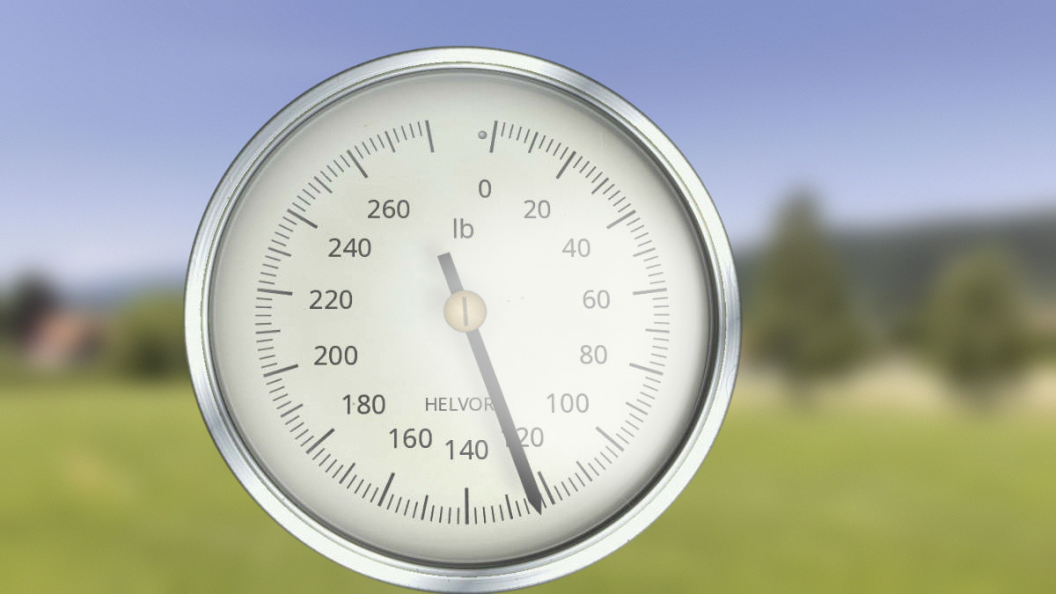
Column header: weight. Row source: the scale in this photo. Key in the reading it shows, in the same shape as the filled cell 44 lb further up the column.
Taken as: 124 lb
